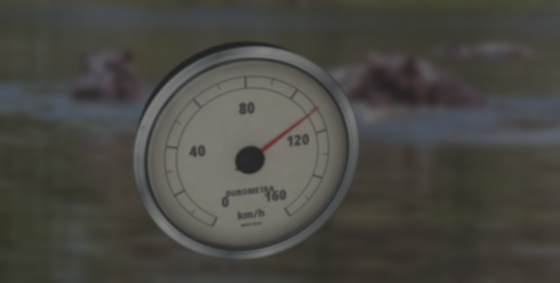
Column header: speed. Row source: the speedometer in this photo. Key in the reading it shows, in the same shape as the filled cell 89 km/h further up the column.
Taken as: 110 km/h
